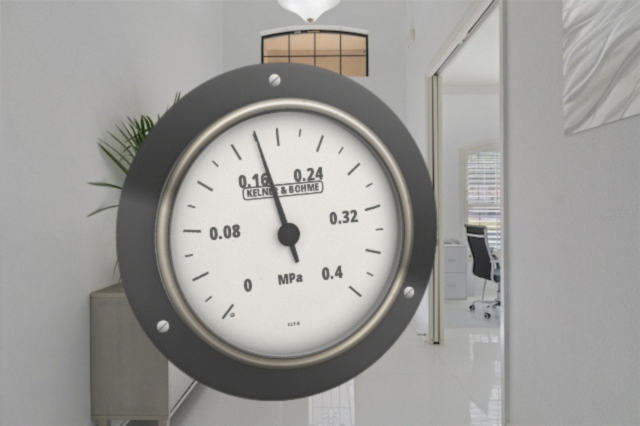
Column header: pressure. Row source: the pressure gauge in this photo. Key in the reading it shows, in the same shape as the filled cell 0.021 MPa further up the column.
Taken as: 0.18 MPa
